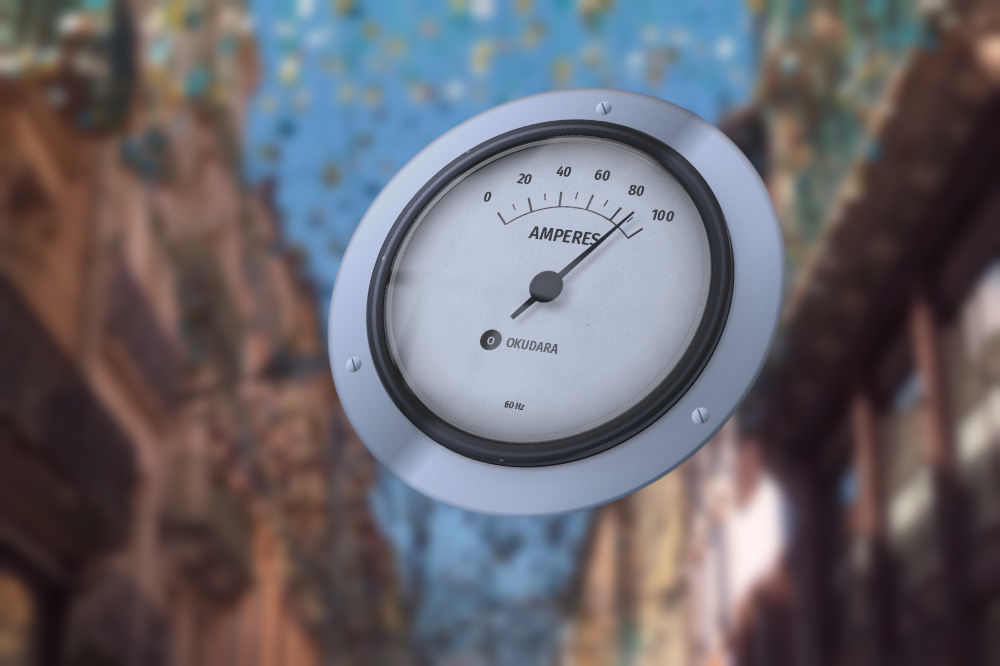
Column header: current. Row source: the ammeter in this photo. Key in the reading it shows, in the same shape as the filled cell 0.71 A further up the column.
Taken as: 90 A
